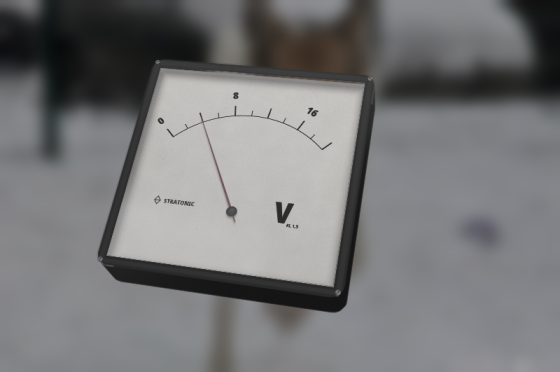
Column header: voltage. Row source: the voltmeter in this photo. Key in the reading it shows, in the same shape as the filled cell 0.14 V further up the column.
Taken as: 4 V
